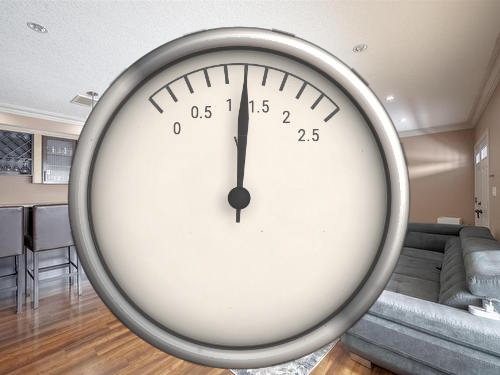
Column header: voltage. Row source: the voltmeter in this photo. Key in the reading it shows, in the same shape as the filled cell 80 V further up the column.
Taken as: 1.25 V
